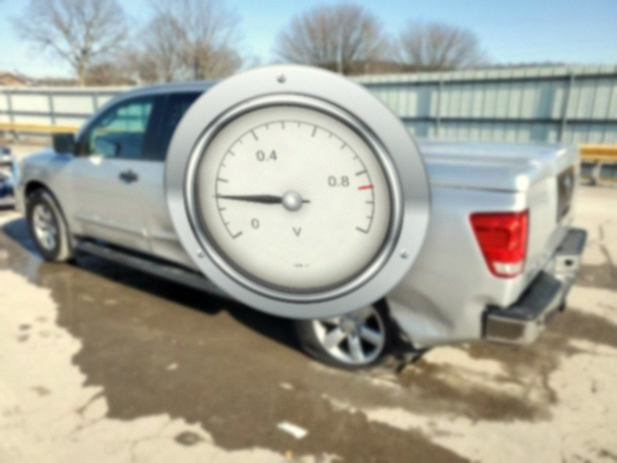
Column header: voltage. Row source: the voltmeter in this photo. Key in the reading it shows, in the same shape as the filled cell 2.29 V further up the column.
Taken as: 0.15 V
